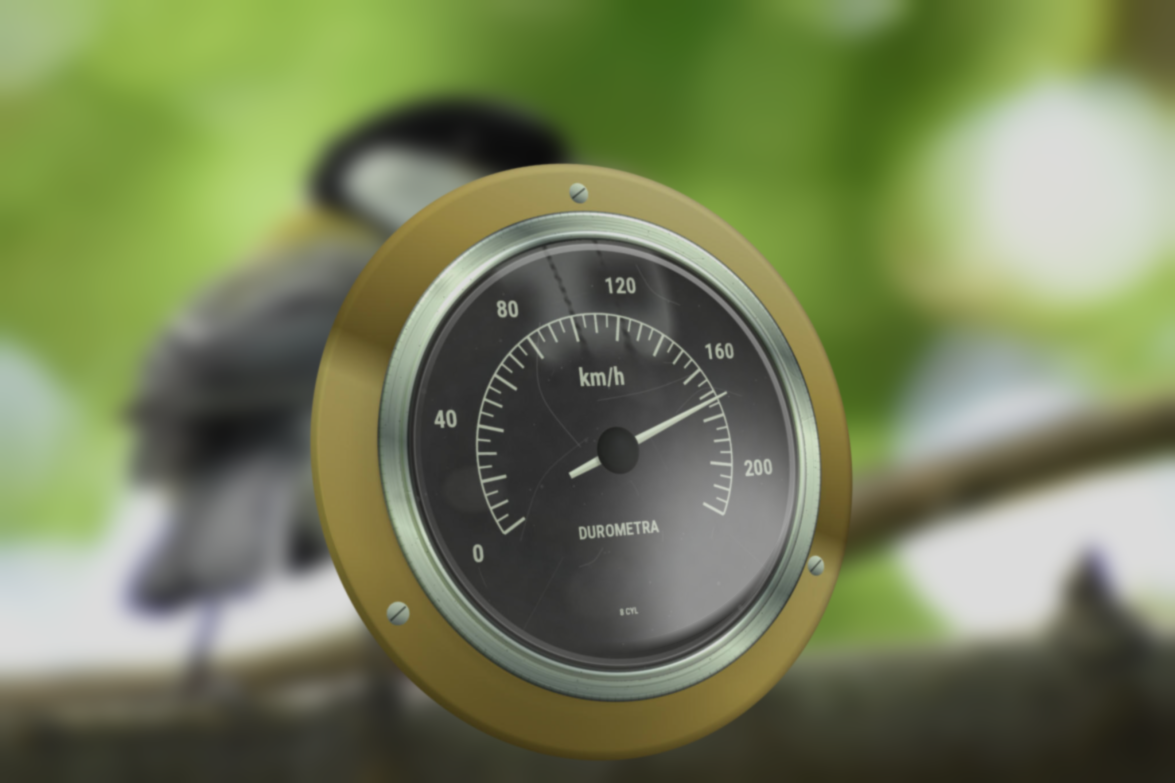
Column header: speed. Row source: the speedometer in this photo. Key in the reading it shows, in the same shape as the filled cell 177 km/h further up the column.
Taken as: 172.5 km/h
